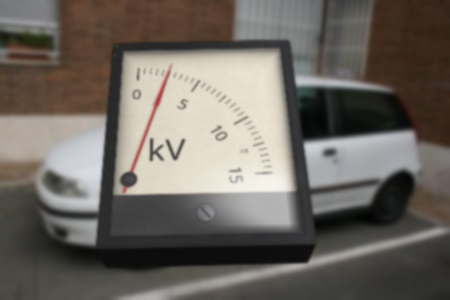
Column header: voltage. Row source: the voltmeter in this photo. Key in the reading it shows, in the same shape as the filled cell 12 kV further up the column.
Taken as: 2.5 kV
